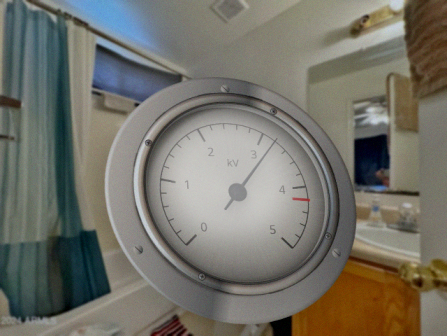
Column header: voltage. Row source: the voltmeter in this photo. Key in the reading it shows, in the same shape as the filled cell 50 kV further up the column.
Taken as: 3.2 kV
